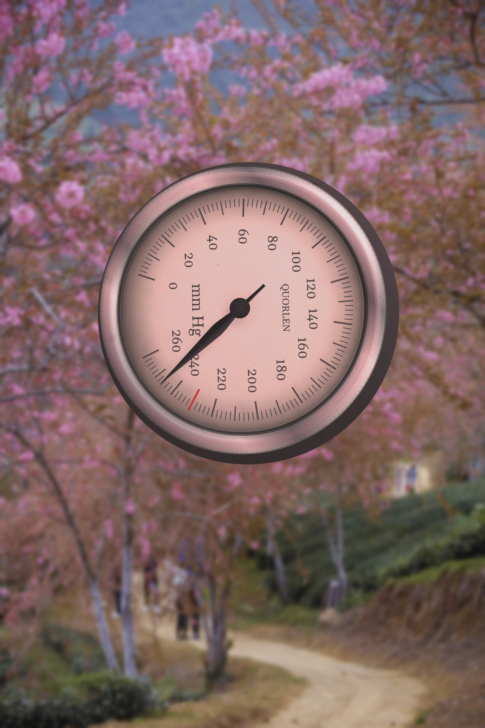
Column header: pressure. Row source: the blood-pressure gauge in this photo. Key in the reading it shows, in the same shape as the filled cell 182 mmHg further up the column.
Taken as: 246 mmHg
